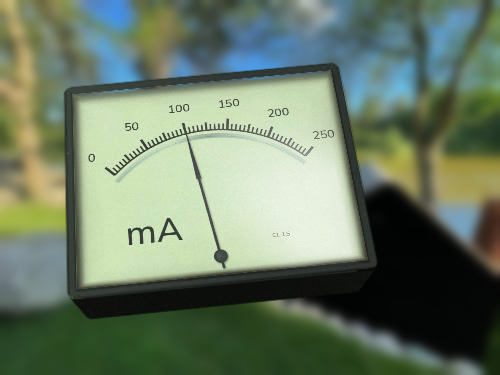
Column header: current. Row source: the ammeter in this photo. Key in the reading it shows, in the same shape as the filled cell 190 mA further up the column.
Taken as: 100 mA
